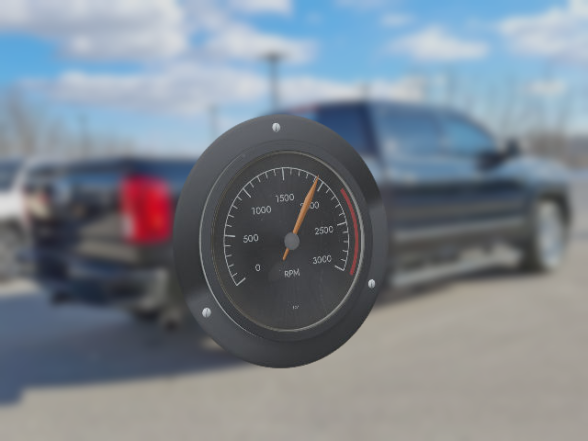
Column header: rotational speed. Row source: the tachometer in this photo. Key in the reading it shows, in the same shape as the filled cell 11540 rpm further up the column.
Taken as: 1900 rpm
